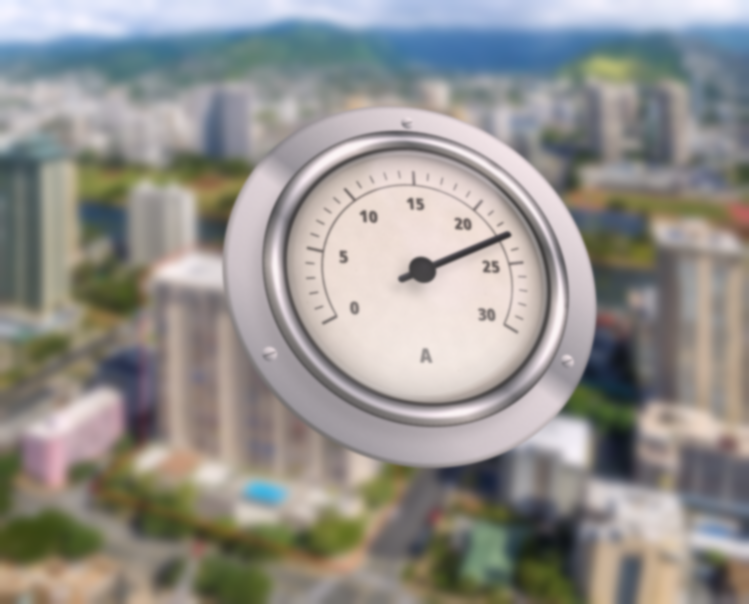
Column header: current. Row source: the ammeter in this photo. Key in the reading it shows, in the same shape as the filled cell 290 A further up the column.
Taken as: 23 A
